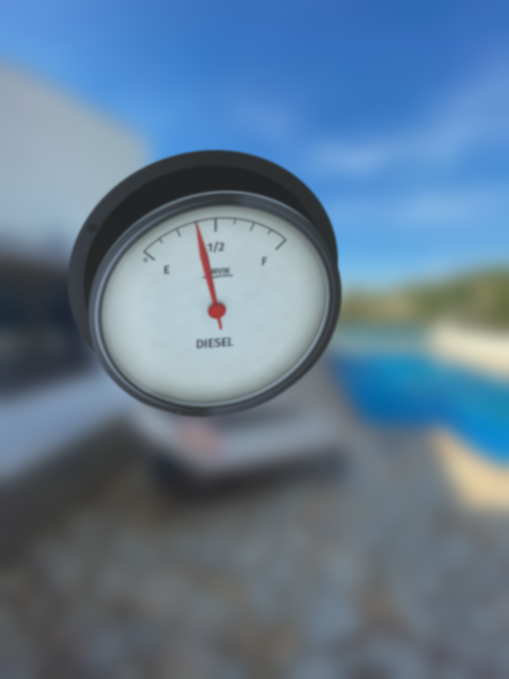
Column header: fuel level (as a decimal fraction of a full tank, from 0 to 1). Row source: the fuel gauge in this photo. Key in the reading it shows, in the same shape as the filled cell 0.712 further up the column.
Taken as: 0.375
